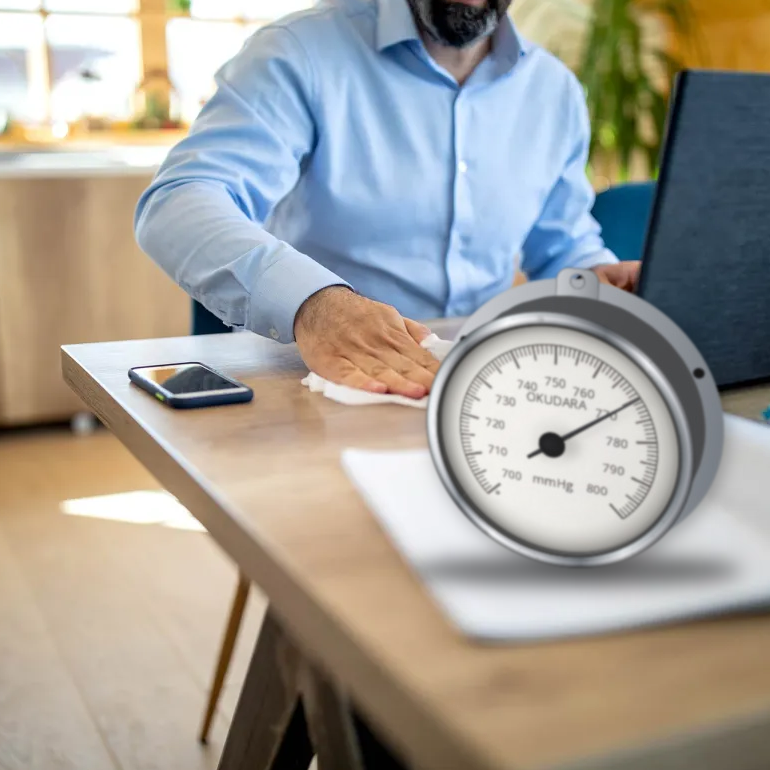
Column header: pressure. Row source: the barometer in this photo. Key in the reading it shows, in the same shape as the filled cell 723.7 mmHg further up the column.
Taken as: 770 mmHg
